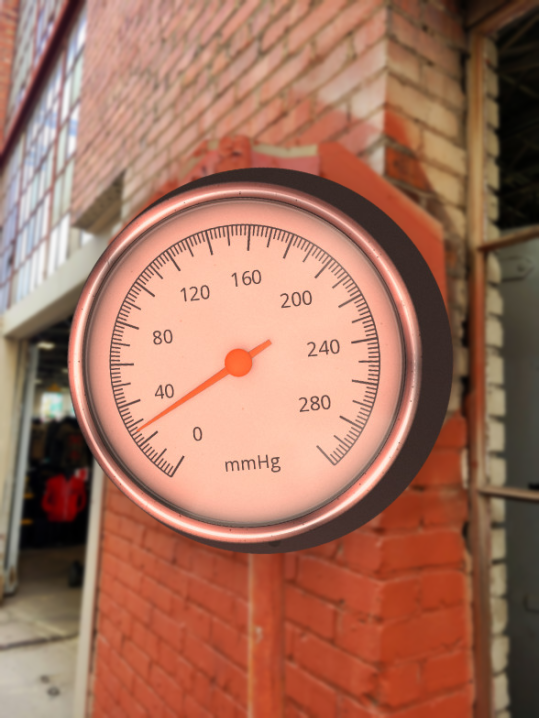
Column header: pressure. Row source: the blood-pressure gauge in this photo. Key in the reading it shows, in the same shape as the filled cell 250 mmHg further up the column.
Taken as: 26 mmHg
